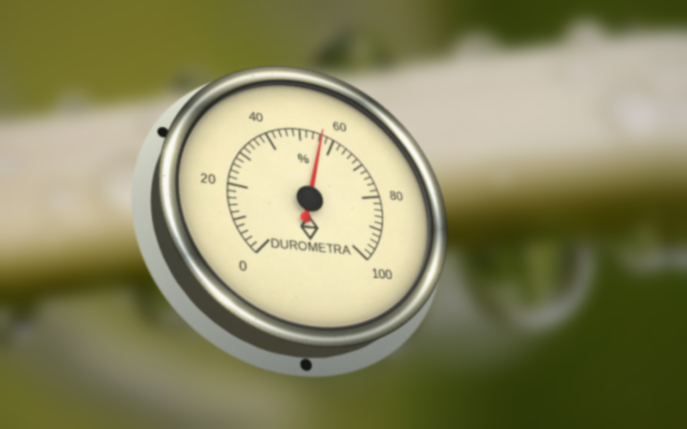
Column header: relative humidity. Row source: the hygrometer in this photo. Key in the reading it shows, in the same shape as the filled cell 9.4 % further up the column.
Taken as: 56 %
